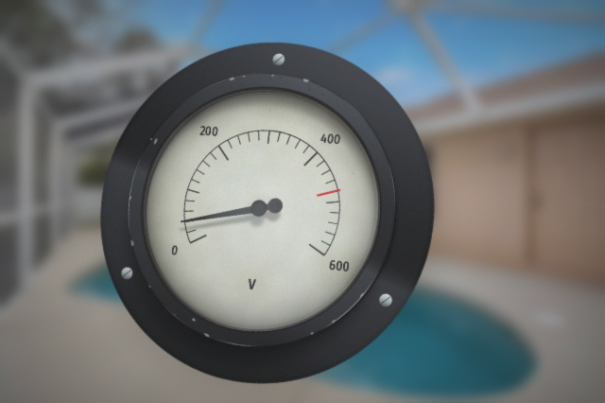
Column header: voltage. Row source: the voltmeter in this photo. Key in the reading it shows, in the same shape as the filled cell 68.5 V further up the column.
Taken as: 40 V
